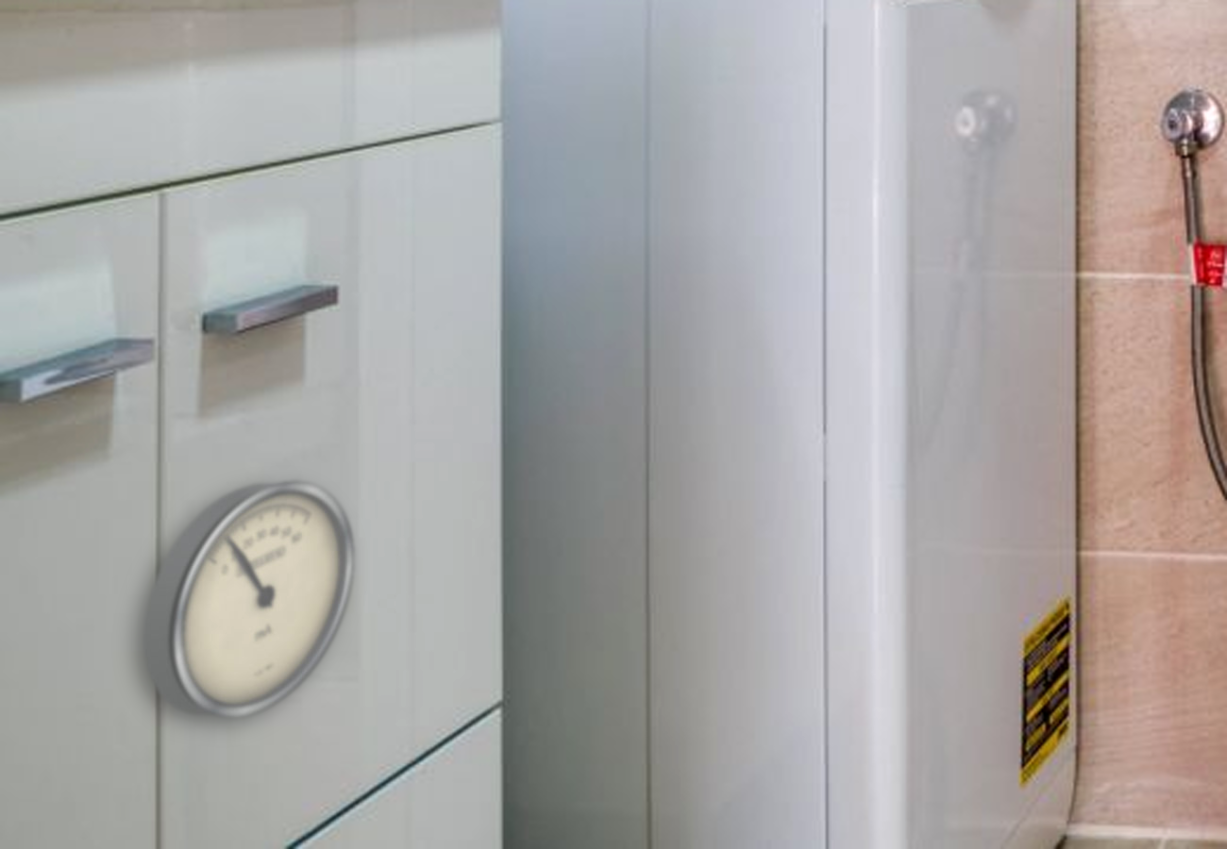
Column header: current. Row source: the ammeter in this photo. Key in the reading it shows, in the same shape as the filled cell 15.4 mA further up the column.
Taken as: 10 mA
